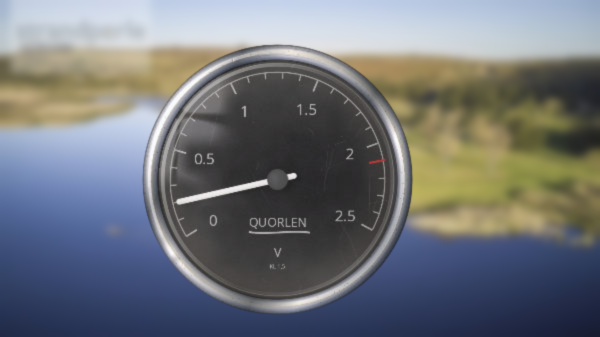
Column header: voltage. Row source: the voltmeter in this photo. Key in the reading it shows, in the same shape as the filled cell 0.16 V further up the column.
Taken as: 0.2 V
